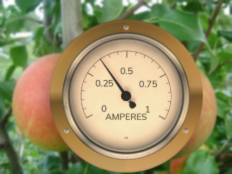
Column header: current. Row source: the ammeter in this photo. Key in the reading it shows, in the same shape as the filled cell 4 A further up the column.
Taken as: 0.35 A
